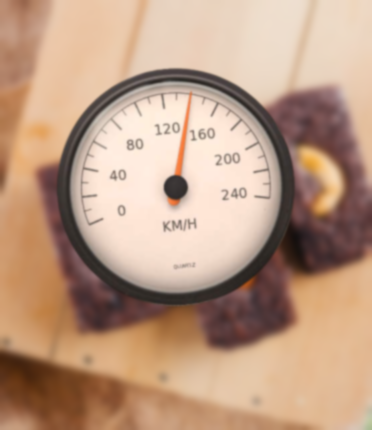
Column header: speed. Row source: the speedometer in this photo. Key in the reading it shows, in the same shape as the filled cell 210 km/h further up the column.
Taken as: 140 km/h
